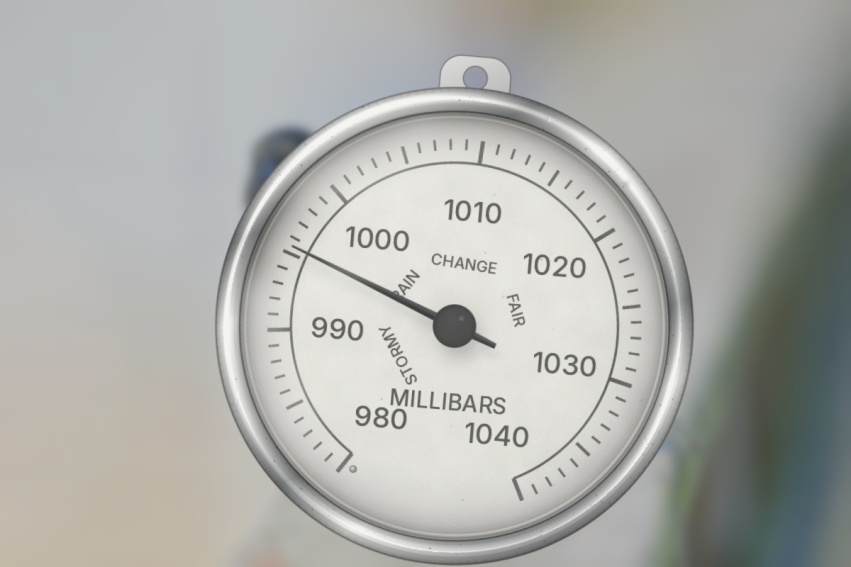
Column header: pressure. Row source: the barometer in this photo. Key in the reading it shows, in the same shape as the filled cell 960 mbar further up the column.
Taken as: 995.5 mbar
